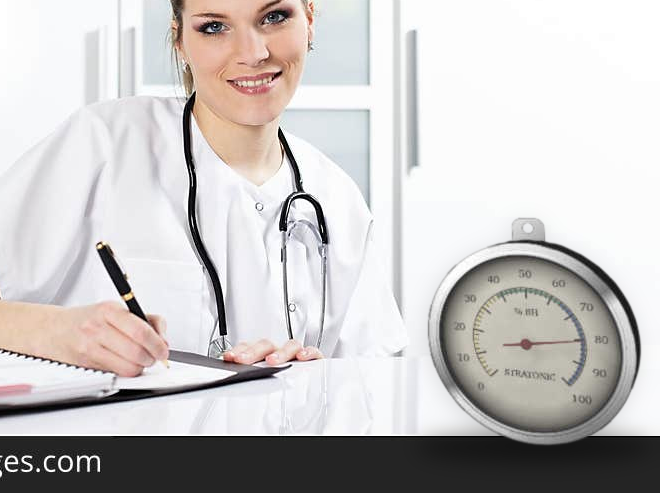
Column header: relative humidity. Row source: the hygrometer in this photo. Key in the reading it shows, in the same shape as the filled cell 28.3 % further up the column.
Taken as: 80 %
